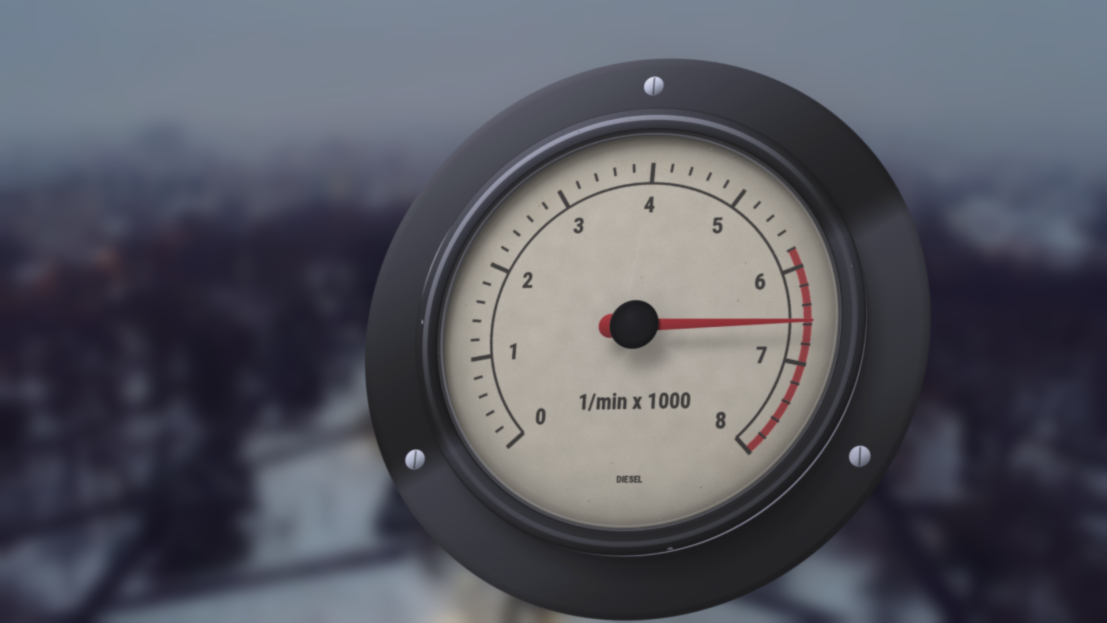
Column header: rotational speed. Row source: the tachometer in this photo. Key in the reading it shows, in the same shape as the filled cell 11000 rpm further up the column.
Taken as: 6600 rpm
